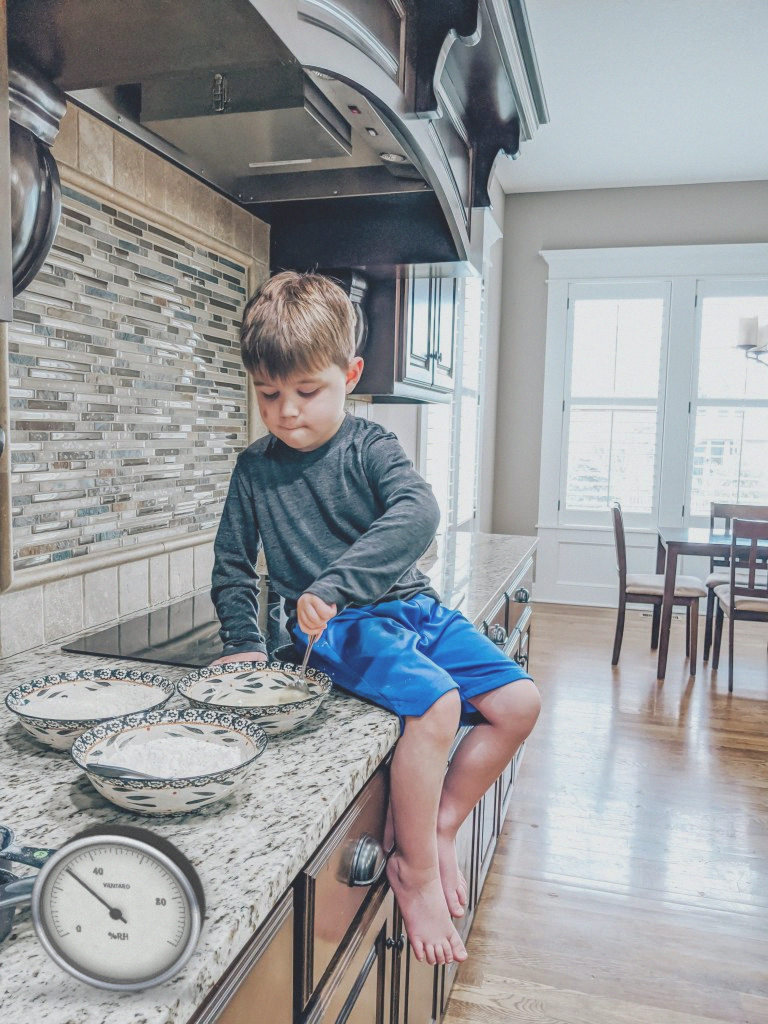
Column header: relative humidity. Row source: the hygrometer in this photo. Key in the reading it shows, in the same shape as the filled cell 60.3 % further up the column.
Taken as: 30 %
